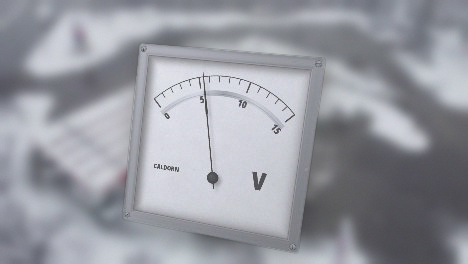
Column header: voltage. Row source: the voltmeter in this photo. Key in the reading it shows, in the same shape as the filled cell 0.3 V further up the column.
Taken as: 5.5 V
